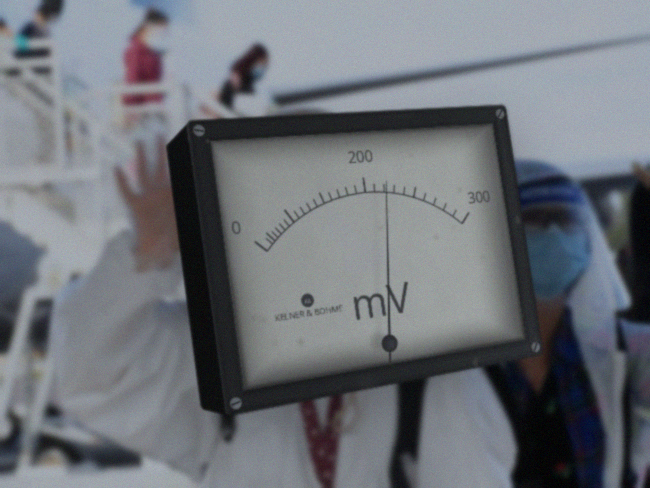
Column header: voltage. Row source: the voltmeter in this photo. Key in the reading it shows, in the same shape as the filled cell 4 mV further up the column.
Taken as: 220 mV
